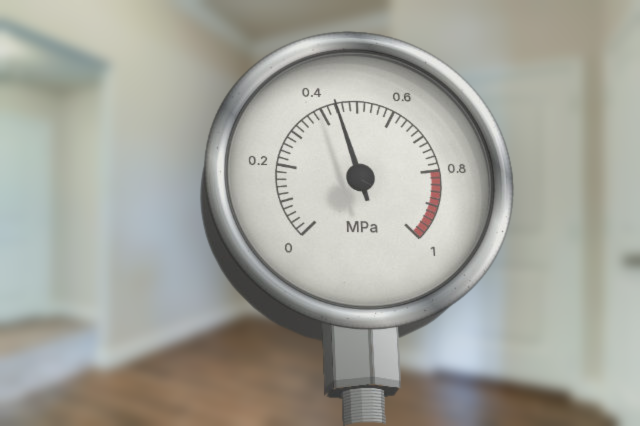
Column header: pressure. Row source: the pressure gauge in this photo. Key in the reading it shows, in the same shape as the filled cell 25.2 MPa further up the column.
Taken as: 0.44 MPa
